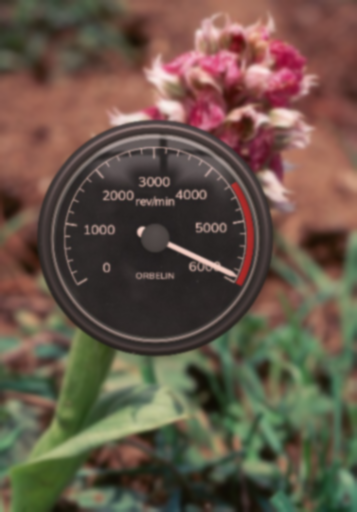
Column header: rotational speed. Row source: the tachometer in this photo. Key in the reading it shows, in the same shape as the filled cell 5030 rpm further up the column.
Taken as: 5900 rpm
